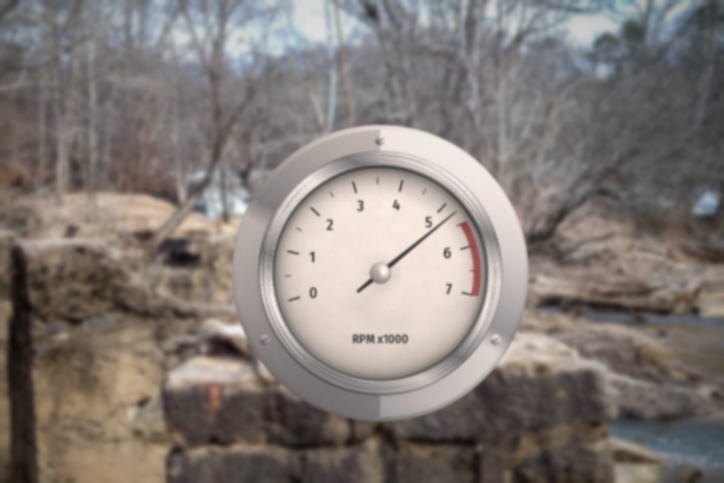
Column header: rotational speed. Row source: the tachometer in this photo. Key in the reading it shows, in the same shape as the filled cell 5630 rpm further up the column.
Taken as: 5250 rpm
